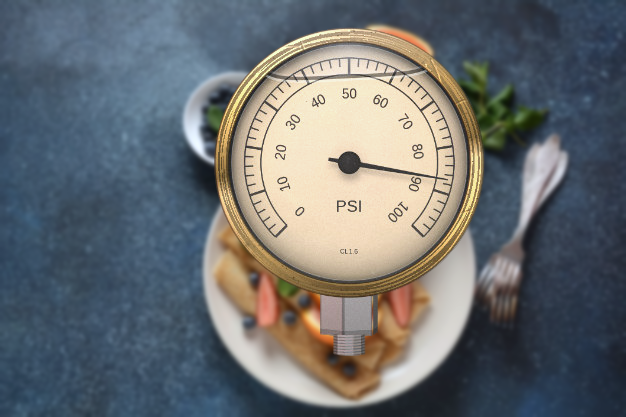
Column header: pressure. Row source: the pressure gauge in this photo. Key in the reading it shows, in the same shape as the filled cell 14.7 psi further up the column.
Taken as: 87 psi
